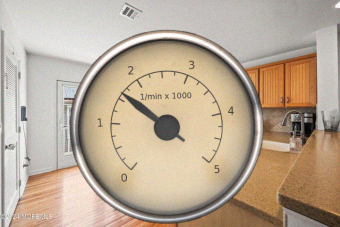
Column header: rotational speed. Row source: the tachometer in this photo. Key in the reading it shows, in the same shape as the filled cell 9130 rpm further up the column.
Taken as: 1625 rpm
